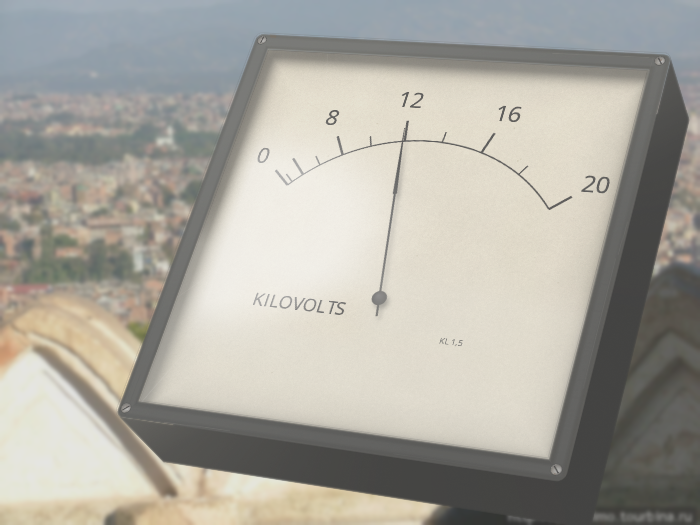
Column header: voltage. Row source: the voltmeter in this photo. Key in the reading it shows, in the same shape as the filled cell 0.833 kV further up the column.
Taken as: 12 kV
